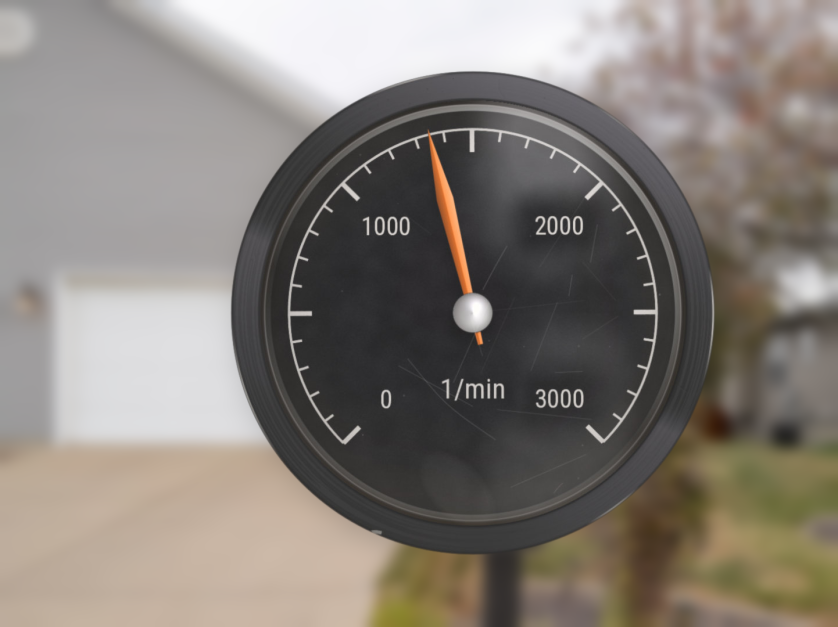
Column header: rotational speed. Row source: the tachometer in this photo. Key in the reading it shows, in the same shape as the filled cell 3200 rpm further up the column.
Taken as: 1350 rpm
